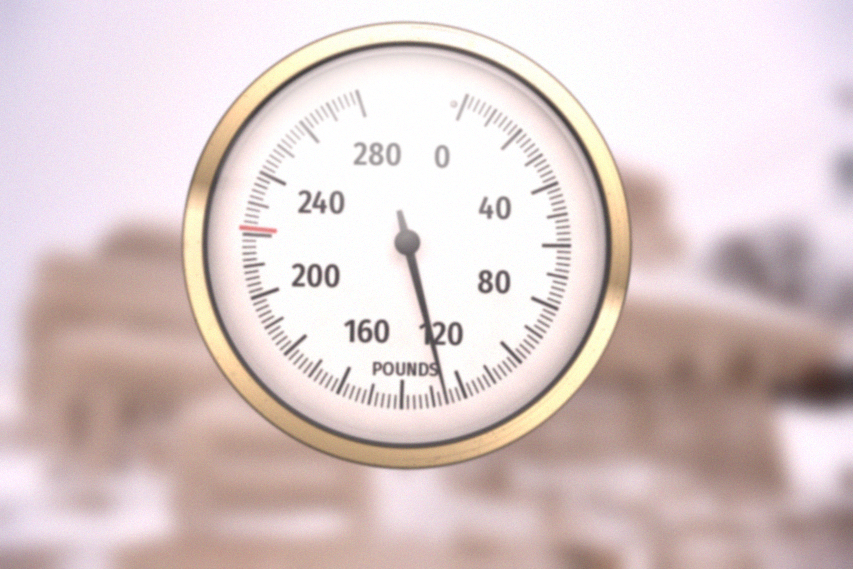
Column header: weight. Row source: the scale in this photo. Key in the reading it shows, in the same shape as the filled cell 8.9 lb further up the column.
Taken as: 126 lb
